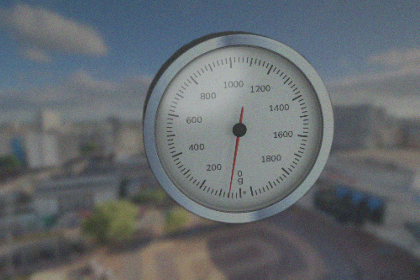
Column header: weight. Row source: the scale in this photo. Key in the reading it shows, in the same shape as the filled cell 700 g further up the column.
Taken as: 60 g
